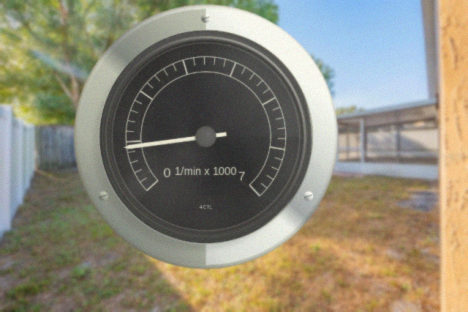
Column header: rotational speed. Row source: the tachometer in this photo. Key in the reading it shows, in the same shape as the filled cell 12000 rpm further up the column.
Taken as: 900 rpm
